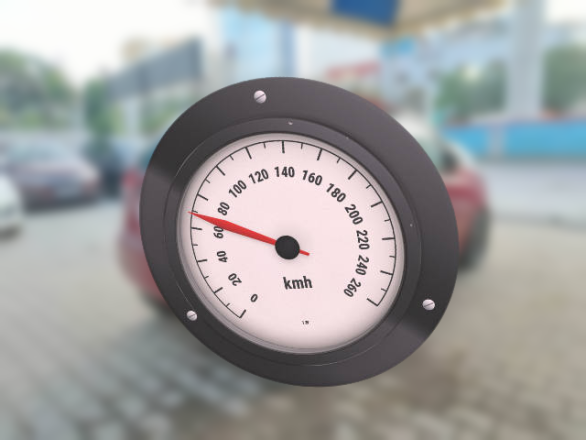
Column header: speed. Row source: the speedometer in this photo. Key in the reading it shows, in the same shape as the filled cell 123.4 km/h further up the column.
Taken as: 70 km/h
